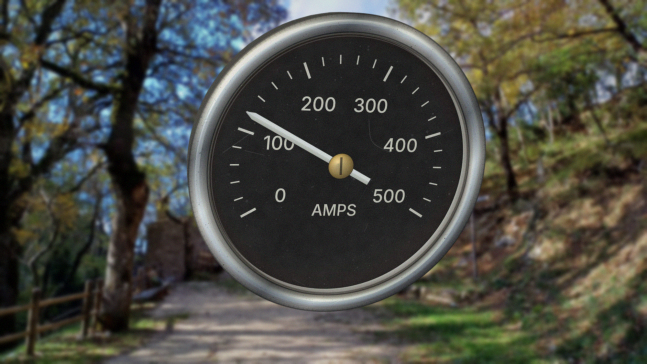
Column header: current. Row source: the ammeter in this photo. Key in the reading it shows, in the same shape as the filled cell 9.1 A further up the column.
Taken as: 120 A
